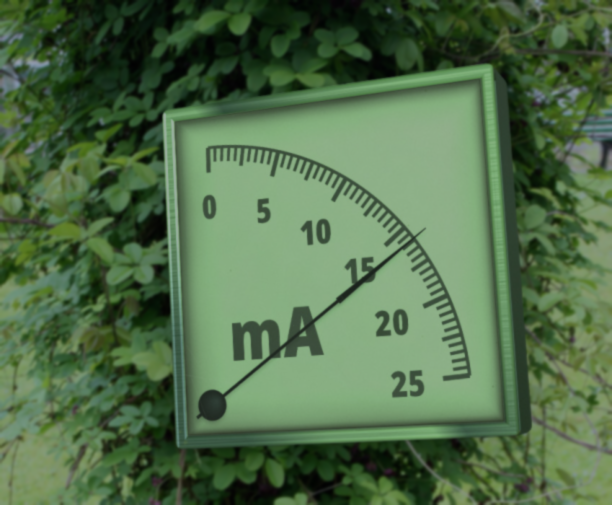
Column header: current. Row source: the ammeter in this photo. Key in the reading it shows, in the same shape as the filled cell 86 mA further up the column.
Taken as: 16 mA
